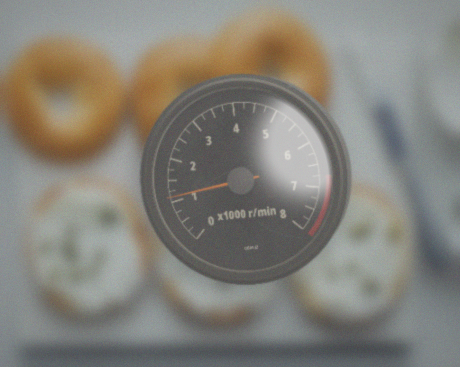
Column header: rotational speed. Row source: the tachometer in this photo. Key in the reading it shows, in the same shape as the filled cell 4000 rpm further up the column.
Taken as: 1125 rpm
